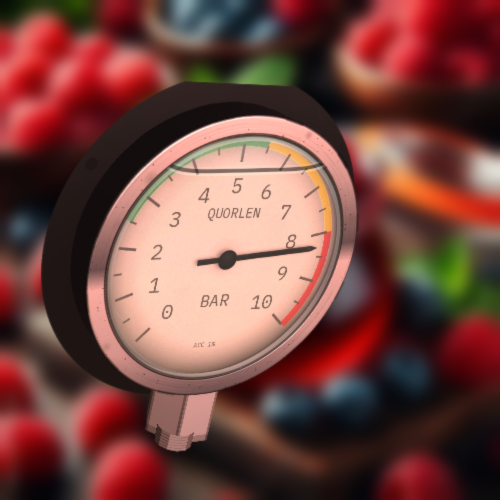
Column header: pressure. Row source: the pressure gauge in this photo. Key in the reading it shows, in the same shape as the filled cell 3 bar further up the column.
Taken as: 8.25 bar
